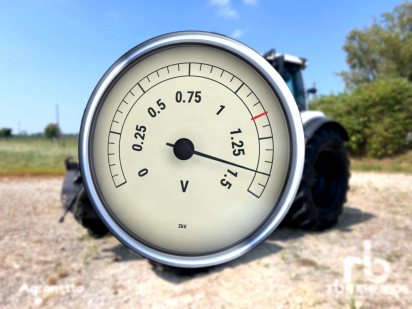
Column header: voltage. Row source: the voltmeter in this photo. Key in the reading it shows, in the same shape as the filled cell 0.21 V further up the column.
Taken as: 1.4 V
